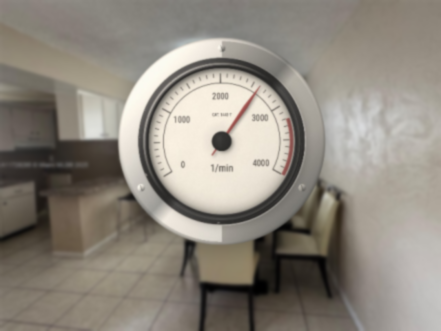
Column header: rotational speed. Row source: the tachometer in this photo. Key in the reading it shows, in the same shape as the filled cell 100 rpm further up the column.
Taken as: 2600 rpm
